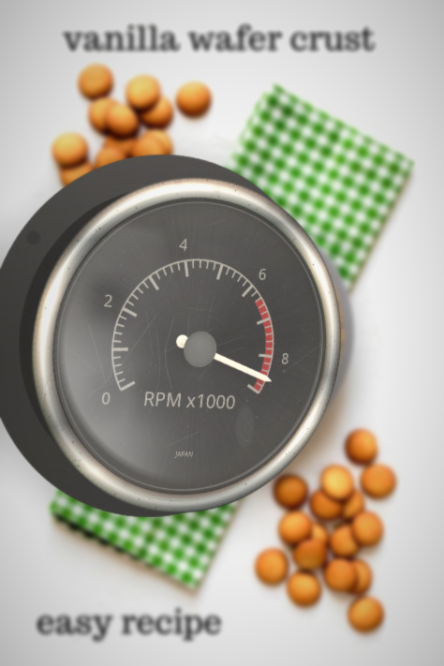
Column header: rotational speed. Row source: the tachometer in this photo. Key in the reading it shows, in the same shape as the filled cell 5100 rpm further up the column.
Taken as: 8600 rpm
